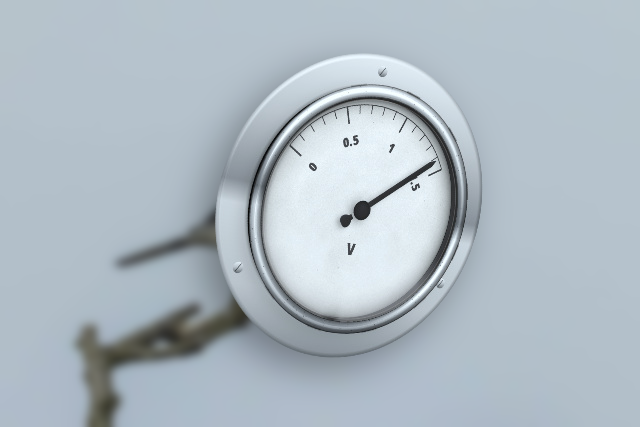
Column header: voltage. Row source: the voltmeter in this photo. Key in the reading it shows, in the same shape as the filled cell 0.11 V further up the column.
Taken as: 1.4 V
